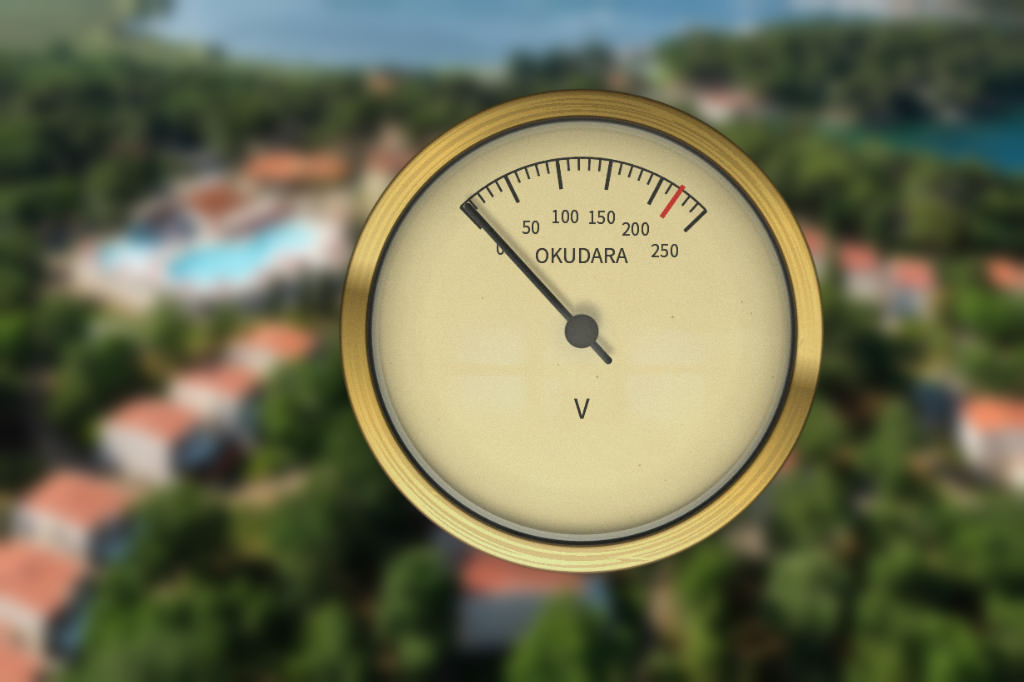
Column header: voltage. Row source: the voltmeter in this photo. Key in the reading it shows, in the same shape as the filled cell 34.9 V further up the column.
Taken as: 5 V
